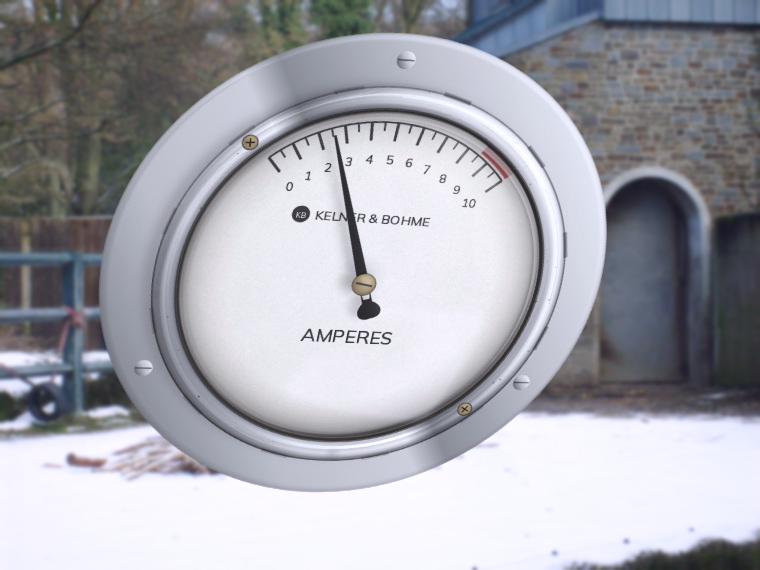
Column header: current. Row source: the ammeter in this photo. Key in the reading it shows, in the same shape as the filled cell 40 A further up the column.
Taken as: 2.5 A
